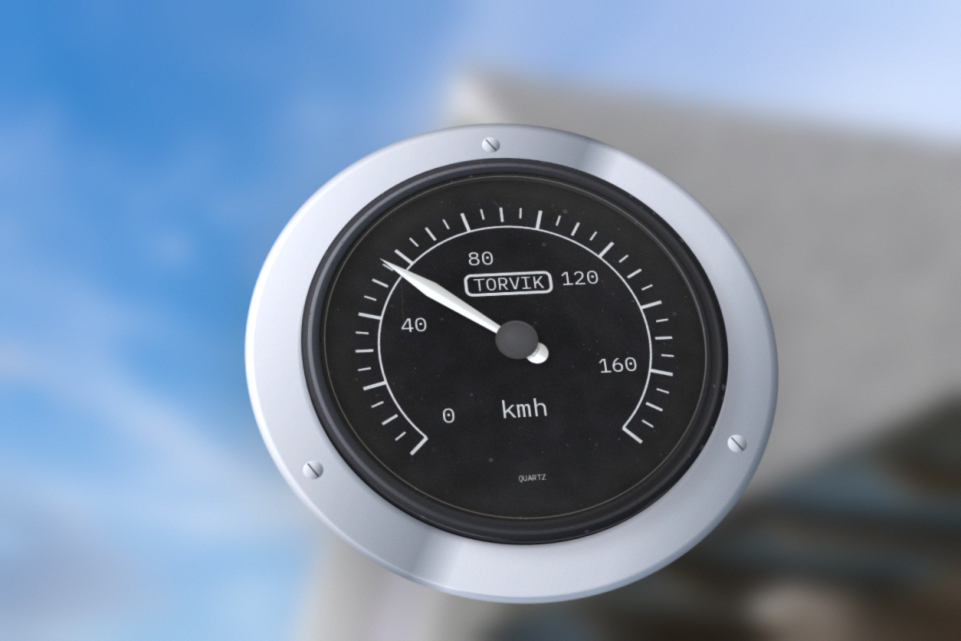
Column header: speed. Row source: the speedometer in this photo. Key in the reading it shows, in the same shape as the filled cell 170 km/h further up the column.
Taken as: 55 km/h
